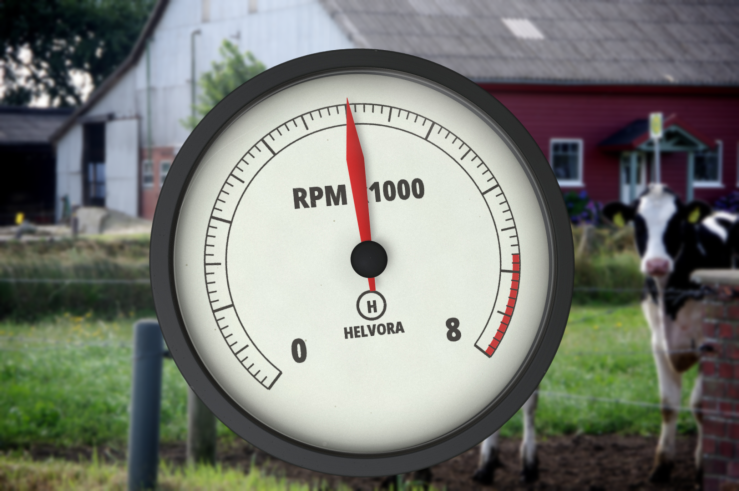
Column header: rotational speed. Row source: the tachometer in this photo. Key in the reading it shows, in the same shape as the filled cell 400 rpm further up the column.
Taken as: 4000 rpm
